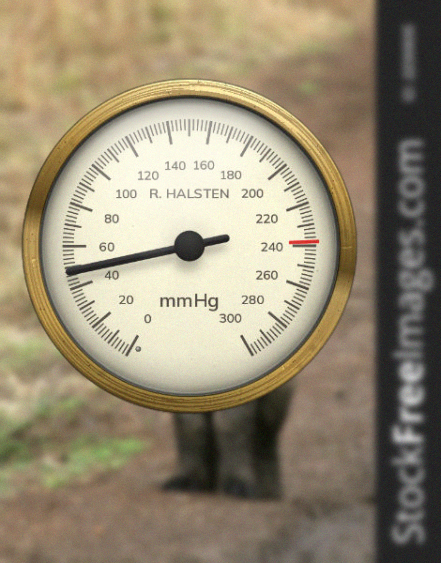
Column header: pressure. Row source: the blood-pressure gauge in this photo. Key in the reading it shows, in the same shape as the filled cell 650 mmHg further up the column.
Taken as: 48 mmHg
